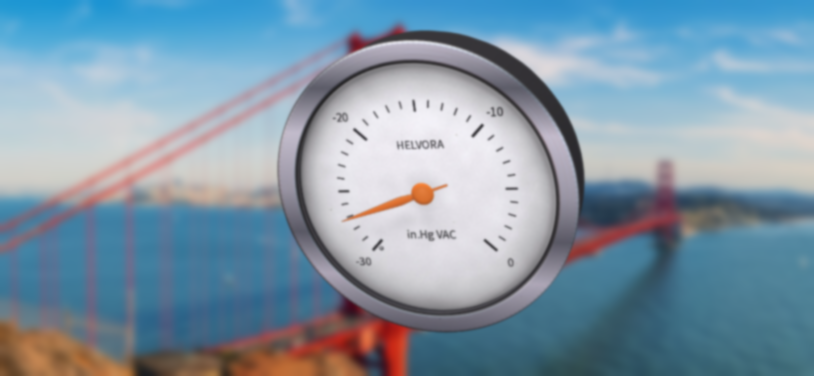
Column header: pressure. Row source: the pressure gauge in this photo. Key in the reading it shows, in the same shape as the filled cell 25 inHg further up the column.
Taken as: -27 inHg
